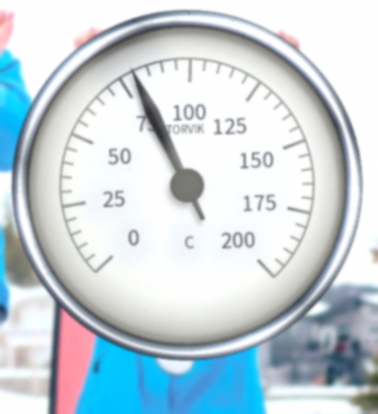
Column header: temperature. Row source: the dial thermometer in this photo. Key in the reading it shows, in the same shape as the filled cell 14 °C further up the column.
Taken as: 80 °C
